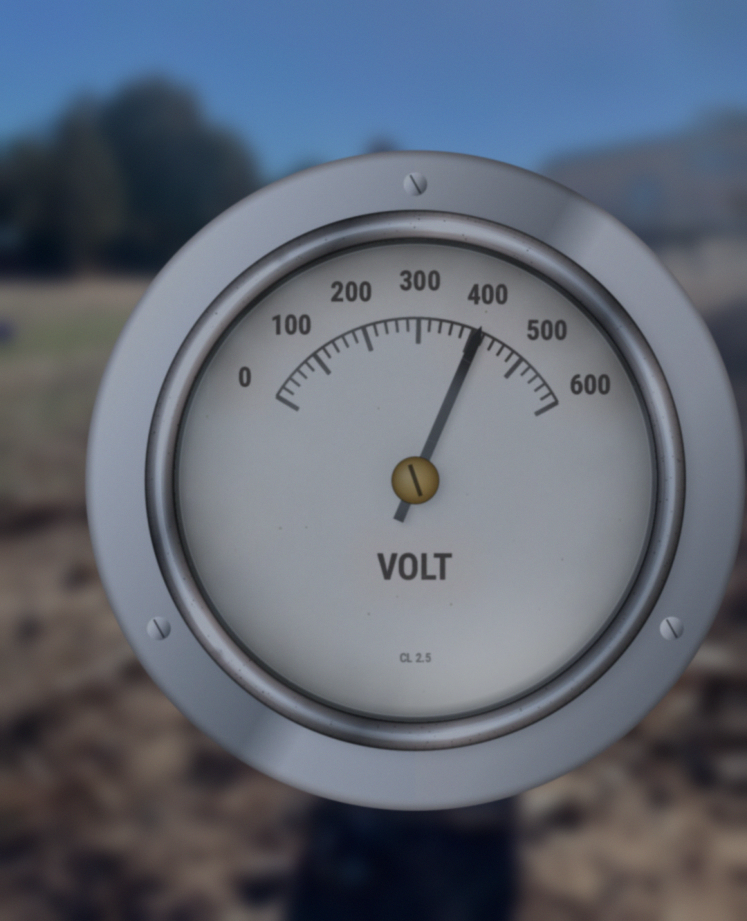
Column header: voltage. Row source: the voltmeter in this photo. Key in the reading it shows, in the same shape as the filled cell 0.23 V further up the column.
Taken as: 410 V
